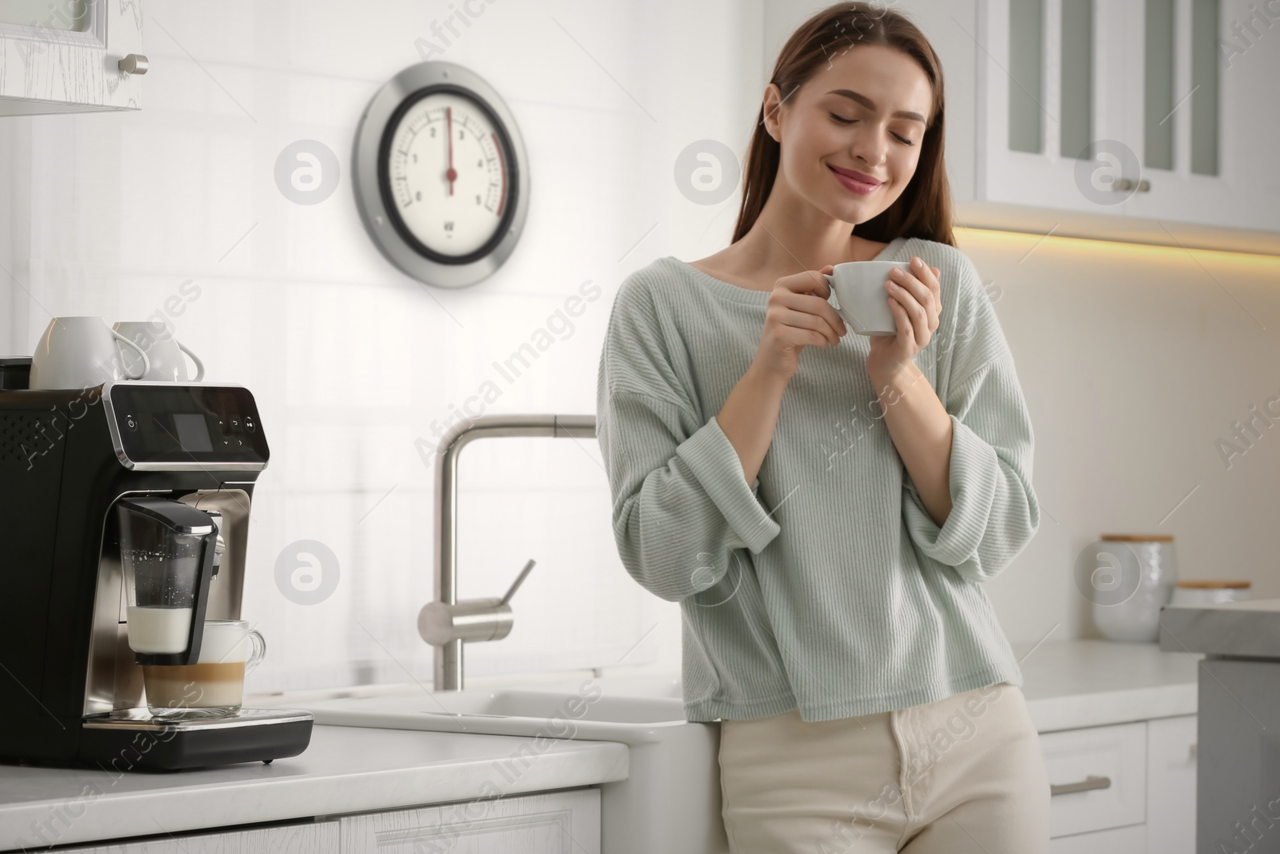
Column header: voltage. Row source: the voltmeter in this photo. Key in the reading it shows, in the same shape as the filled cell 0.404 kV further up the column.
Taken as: 2.5 kV
